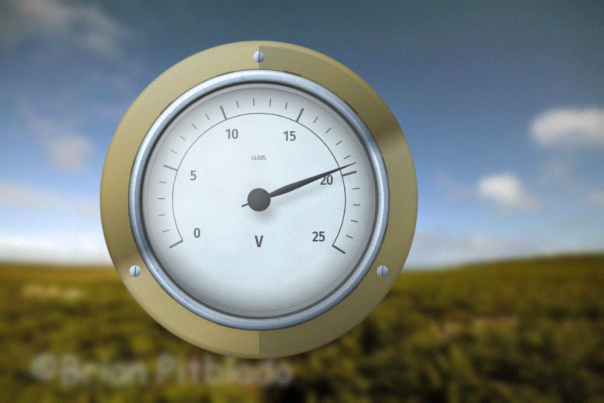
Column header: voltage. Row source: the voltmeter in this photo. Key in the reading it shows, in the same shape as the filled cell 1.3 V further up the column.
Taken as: 19.5 V
